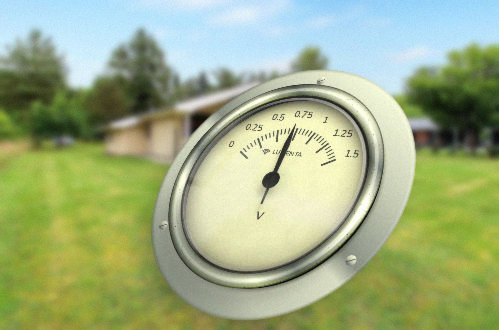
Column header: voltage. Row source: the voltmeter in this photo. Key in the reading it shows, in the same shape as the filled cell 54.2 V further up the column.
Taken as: 0.75 V
